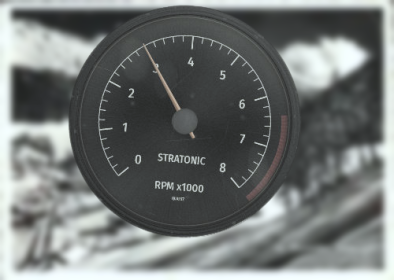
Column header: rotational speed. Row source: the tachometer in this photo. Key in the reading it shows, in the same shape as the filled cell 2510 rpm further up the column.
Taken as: 3000 rpm
